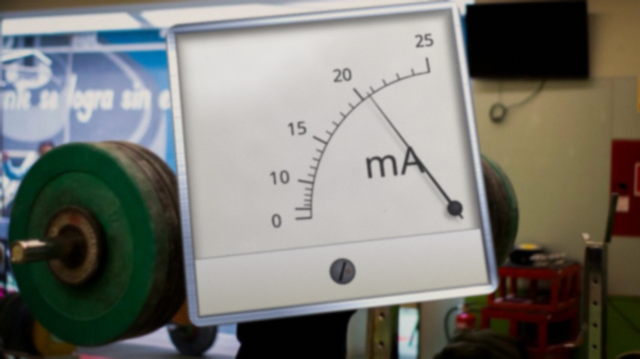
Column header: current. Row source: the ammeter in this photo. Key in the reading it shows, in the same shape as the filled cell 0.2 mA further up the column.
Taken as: 20.5 mA
